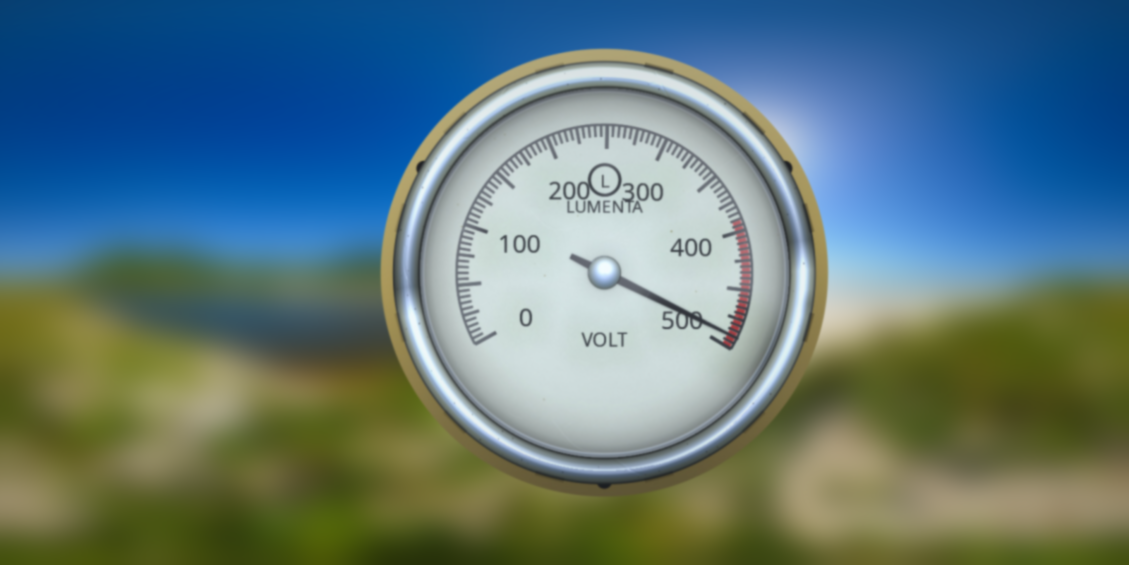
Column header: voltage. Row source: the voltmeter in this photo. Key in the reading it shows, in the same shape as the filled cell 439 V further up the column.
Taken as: 490 V
